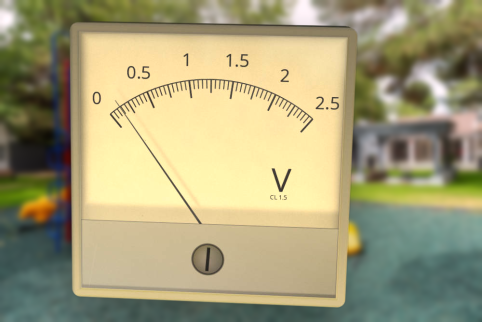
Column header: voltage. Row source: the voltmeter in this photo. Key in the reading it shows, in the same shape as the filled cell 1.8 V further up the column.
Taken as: 0.15 V
